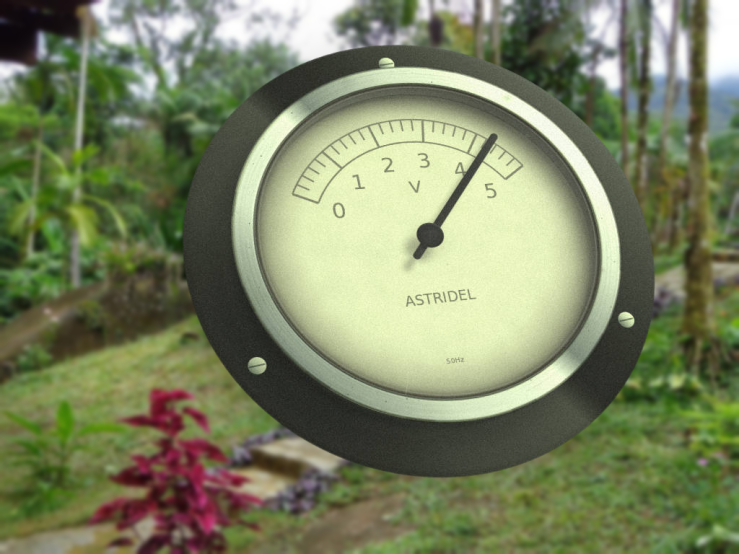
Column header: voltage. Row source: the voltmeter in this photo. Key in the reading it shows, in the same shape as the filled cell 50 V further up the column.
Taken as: 4.3 V
